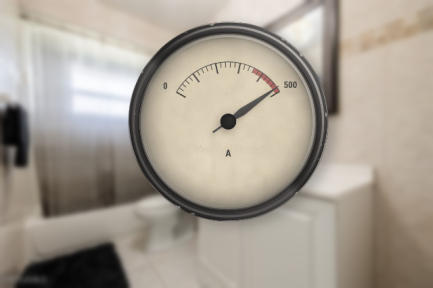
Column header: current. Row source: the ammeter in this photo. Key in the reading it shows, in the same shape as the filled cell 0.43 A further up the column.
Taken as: 480 A
